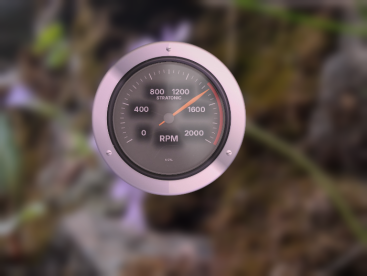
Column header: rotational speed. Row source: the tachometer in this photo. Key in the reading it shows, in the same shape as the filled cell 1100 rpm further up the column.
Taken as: 1450 rpm
